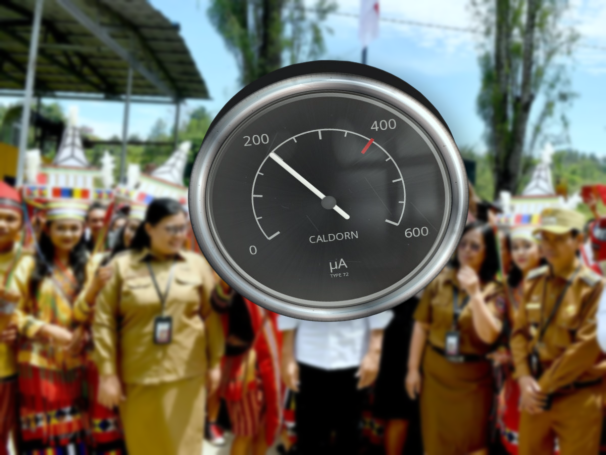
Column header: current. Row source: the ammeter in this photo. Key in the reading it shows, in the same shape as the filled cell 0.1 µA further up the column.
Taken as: 200 µA
